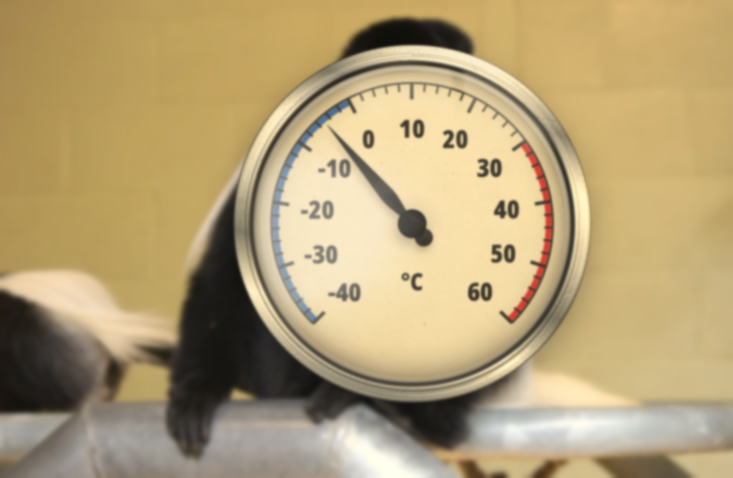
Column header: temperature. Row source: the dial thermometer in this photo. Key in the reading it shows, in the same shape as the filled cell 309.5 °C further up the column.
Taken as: -5 °C
